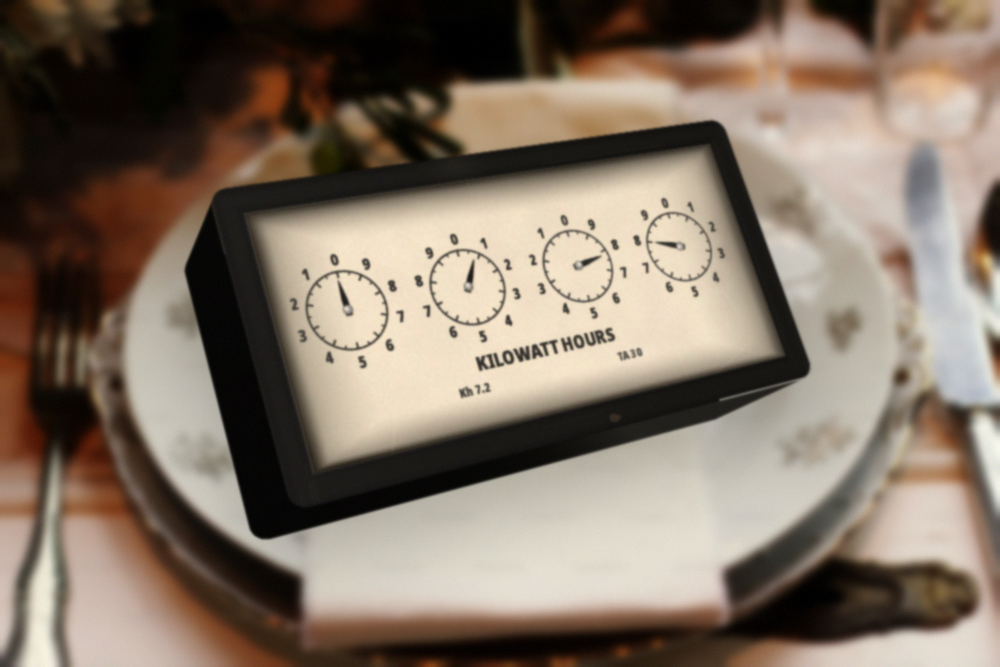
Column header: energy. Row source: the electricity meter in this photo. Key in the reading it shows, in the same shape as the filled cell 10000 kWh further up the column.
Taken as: 78 kWh
